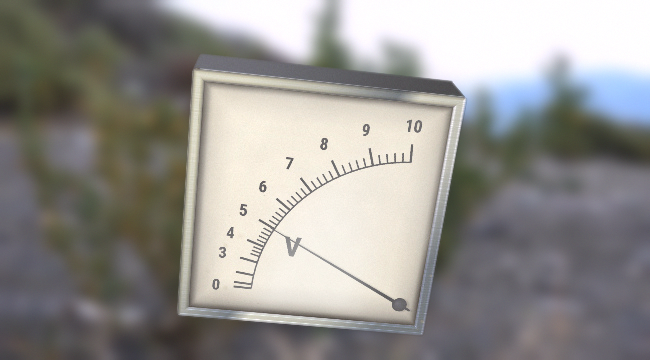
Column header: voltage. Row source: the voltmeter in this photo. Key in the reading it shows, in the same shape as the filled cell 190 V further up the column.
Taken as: 5 V
